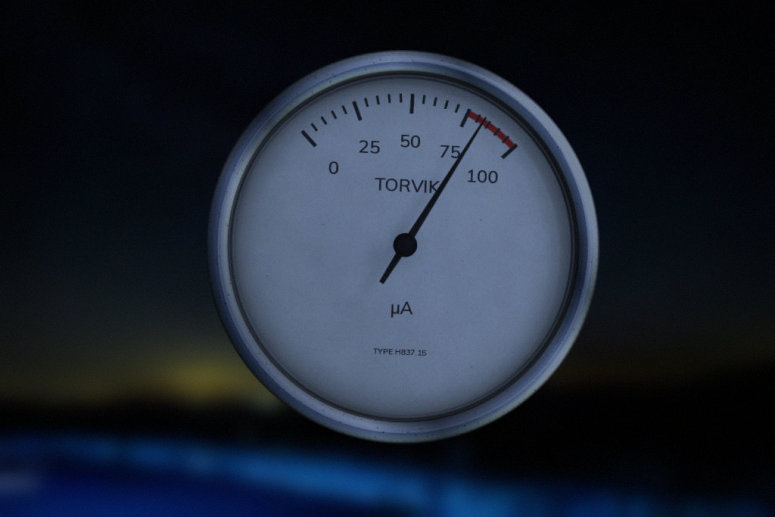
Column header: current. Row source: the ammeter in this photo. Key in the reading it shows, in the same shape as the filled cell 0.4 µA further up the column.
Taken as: 82.5 µA
